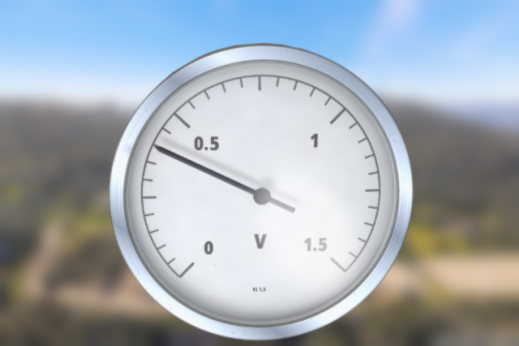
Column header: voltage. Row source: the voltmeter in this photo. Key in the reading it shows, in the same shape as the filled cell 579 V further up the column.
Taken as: 0.4 V
